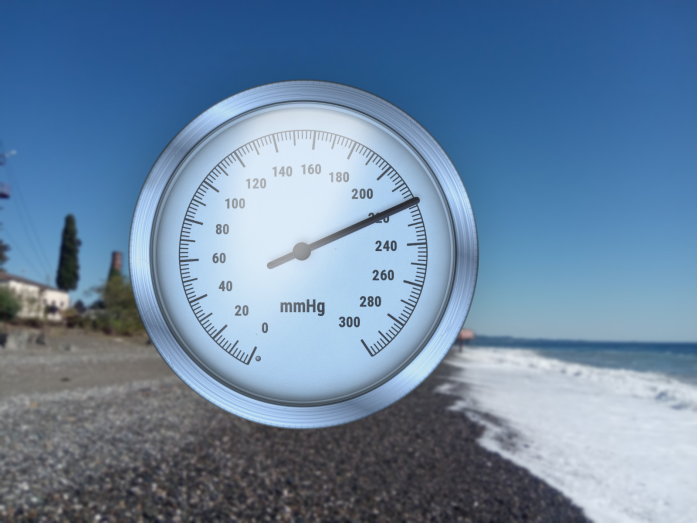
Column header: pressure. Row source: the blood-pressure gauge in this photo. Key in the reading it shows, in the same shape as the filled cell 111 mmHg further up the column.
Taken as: 220 mmHg
